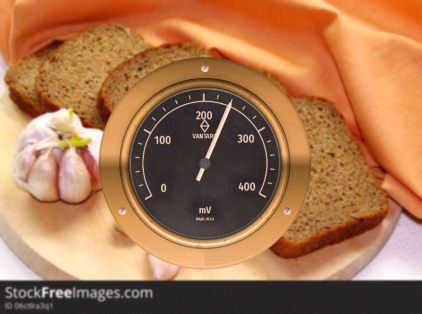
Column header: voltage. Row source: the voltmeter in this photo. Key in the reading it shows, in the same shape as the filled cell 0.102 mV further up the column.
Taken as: 240 mV
